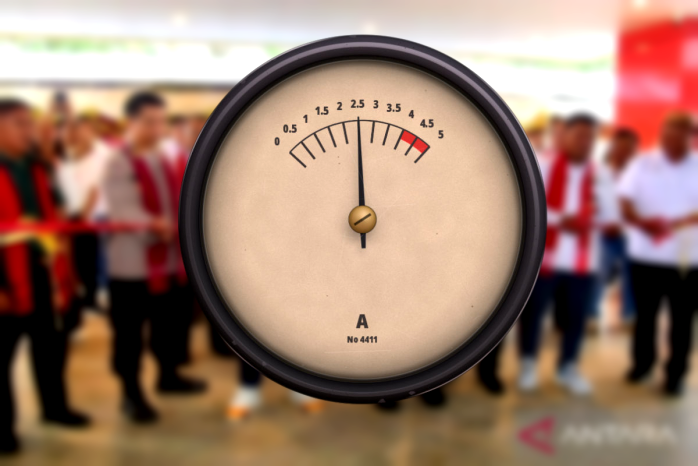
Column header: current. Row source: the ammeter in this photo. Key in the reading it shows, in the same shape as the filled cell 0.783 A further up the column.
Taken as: 2.5 A
